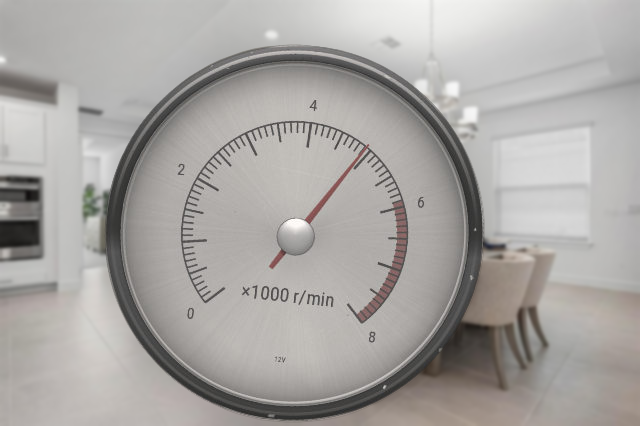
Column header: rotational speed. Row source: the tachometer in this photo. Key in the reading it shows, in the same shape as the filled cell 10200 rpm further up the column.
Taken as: 4900 rpm
